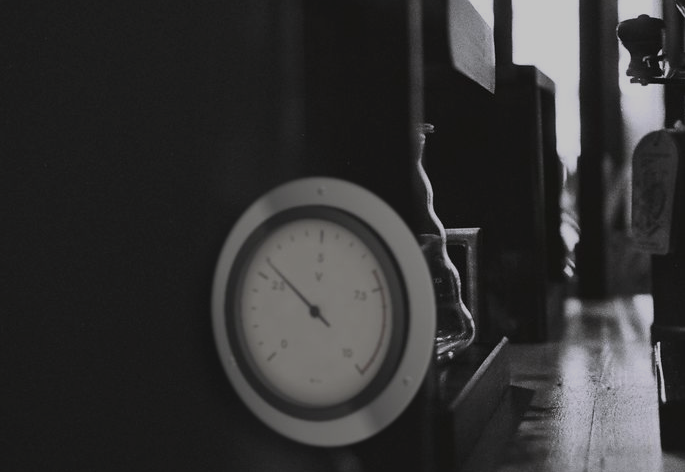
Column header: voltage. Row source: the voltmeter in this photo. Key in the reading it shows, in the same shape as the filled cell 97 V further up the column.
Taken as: 3 V
